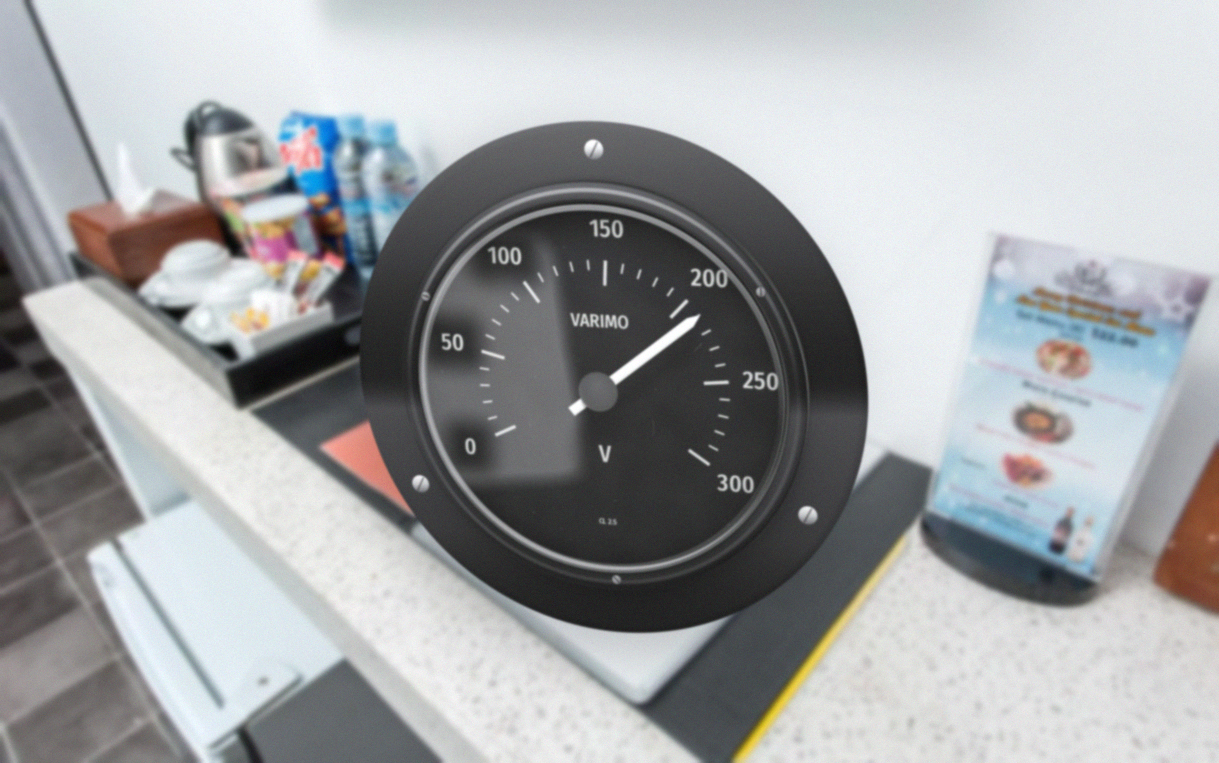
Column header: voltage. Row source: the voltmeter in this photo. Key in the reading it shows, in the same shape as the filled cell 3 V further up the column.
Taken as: 210 V
